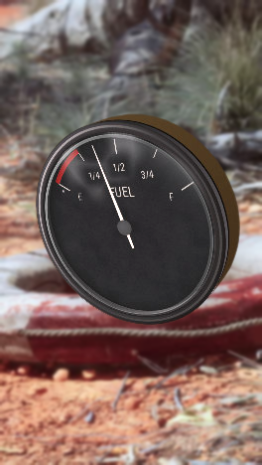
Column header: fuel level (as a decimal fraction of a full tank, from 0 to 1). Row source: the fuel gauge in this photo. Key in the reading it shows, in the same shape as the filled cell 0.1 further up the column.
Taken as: 0.375
